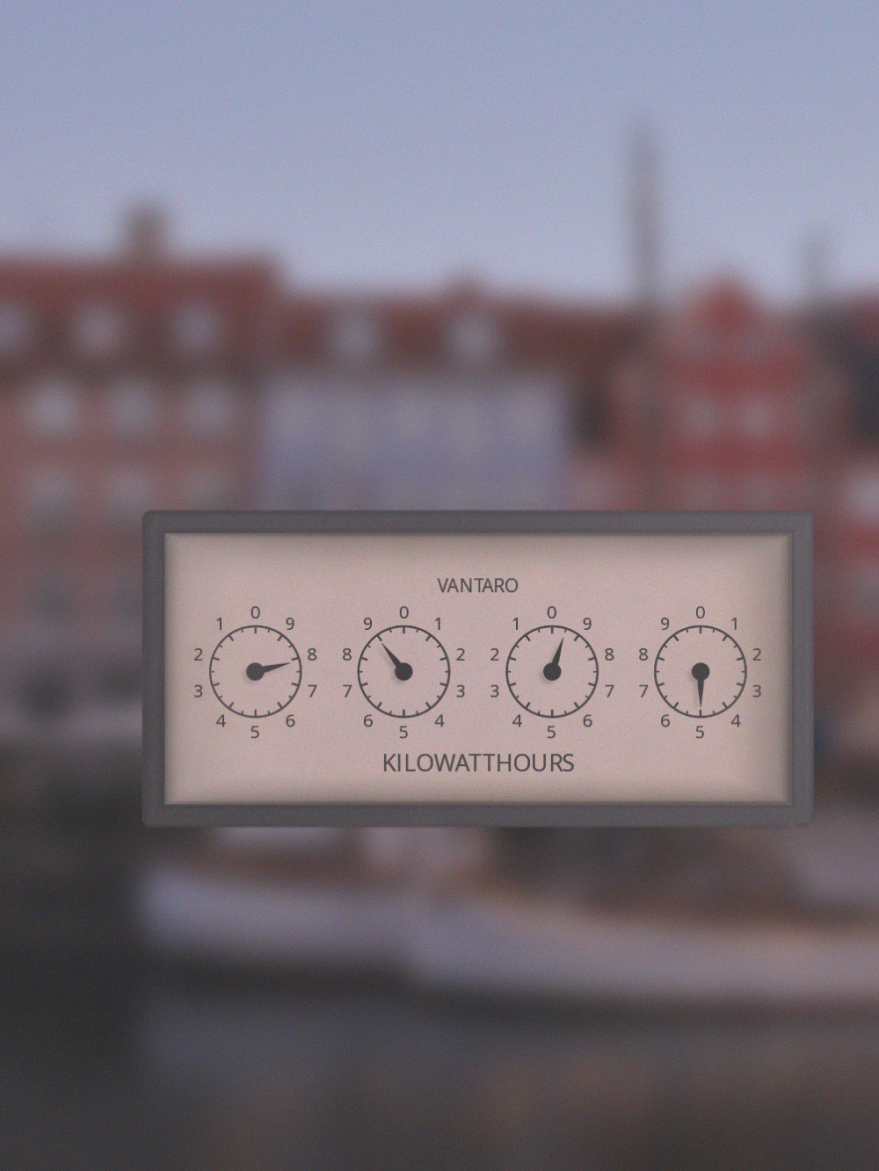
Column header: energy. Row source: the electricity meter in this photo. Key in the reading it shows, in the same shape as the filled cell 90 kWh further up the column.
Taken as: 7895 kWh
